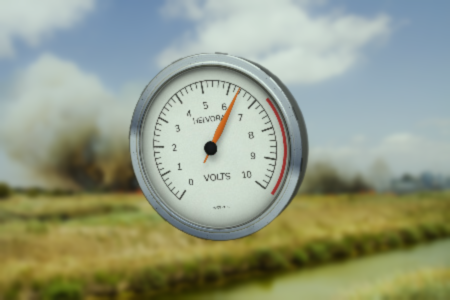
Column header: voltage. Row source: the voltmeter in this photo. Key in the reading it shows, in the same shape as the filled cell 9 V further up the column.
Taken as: 6.4 V
